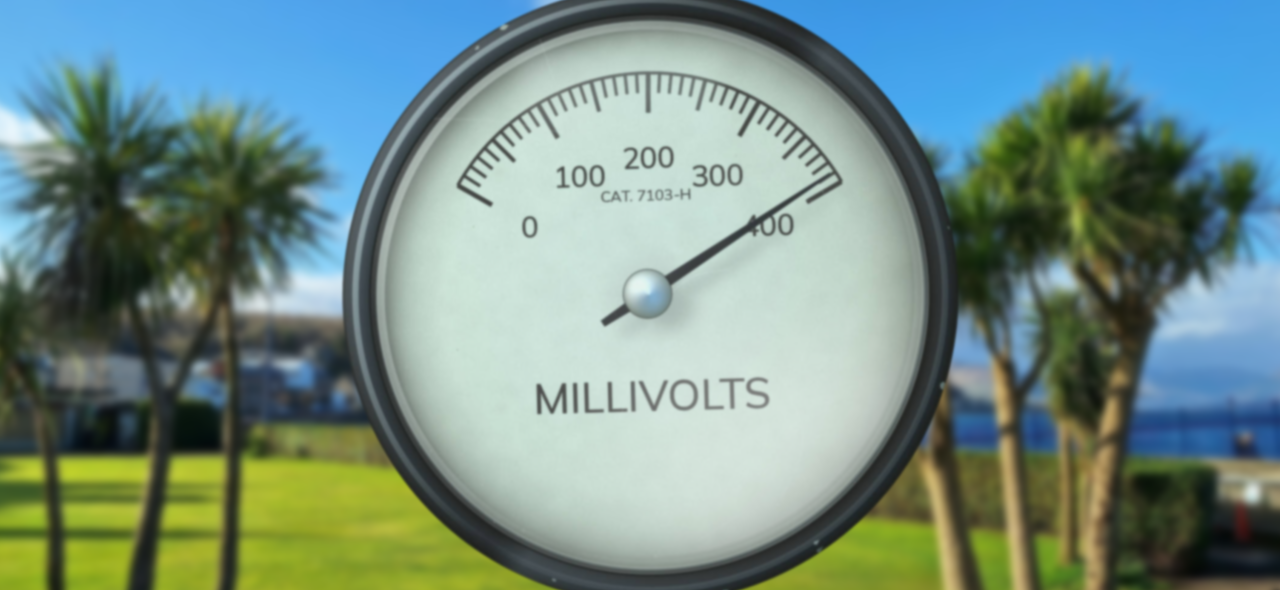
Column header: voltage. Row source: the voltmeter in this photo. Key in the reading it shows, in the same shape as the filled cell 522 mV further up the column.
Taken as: 390 mV
